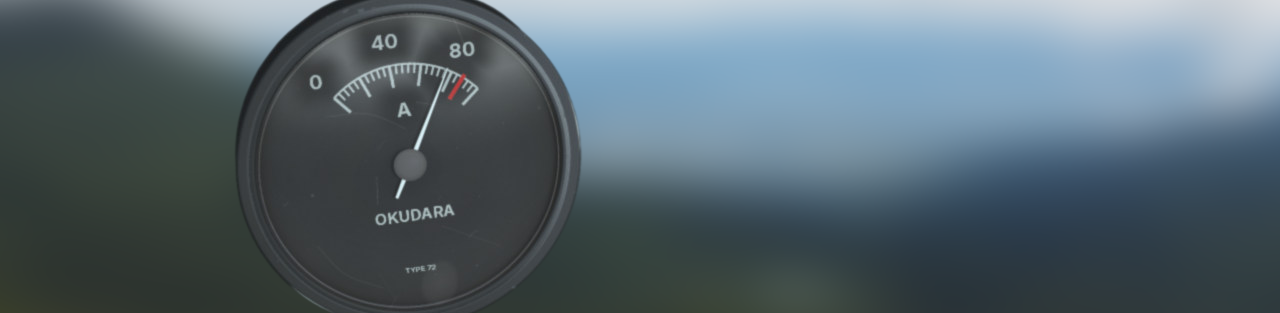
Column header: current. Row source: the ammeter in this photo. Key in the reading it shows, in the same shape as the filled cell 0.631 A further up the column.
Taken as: 76 A
